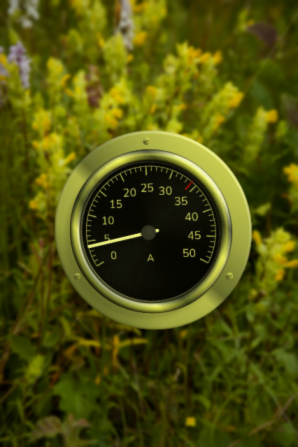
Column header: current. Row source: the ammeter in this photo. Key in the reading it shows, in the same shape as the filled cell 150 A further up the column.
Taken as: 4 A
